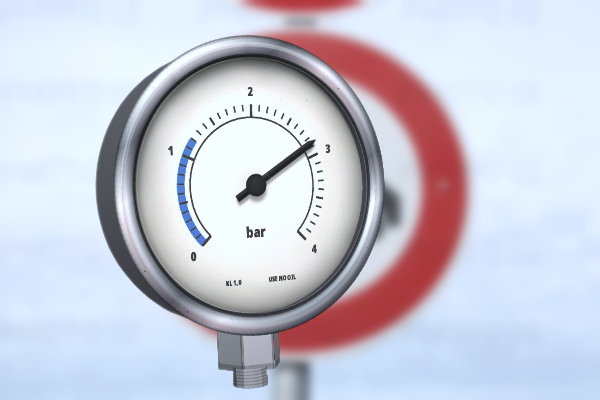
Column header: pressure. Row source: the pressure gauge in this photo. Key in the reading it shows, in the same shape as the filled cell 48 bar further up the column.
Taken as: 2.85 bar
